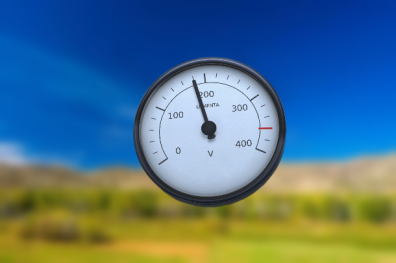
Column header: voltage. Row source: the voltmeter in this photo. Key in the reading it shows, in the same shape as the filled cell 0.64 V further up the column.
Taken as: 180 V
